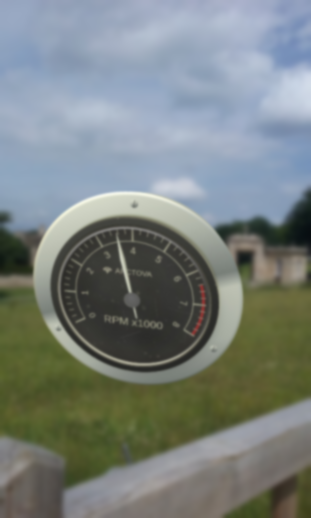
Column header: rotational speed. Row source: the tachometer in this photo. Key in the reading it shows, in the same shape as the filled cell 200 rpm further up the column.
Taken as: 3600 rpm
